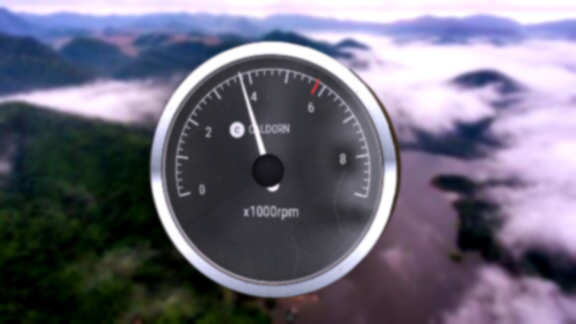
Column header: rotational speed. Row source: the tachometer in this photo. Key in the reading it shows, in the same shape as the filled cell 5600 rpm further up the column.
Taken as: 3800 rpm
